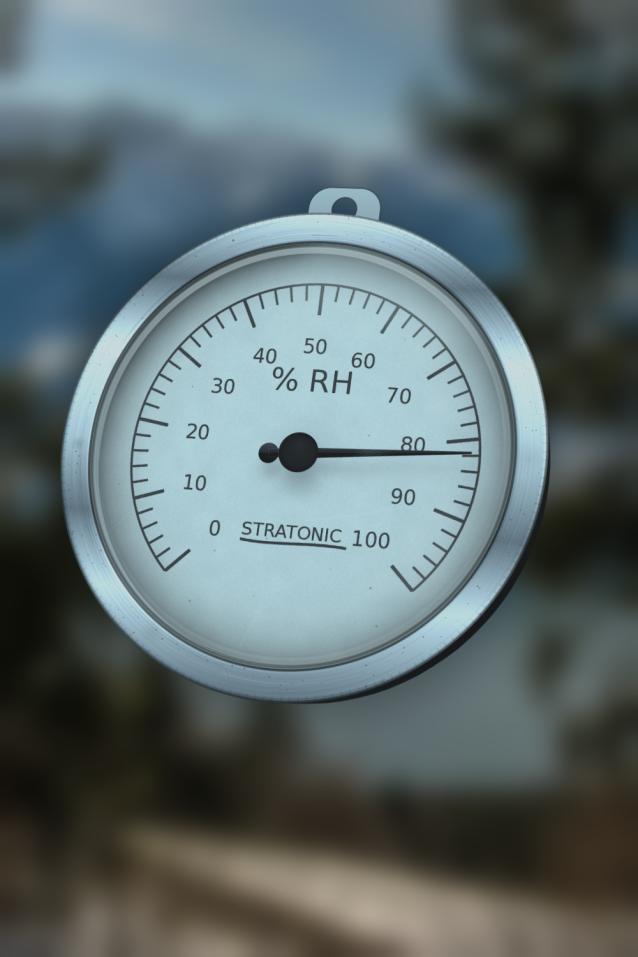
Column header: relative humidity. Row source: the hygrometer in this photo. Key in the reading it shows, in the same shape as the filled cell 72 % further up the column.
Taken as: 82 %
